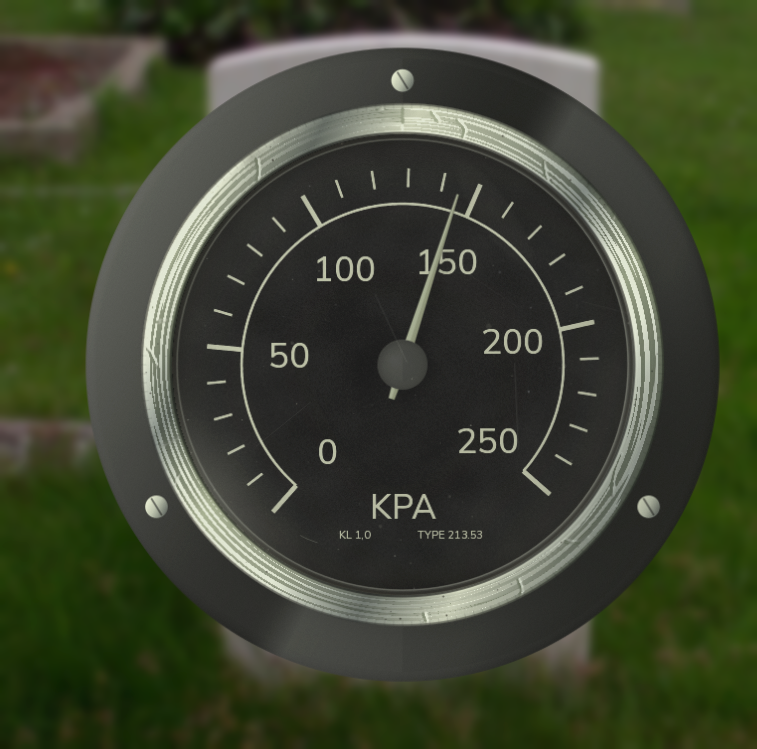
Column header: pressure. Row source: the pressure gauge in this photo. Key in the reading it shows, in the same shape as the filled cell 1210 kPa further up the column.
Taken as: 145 kPa
